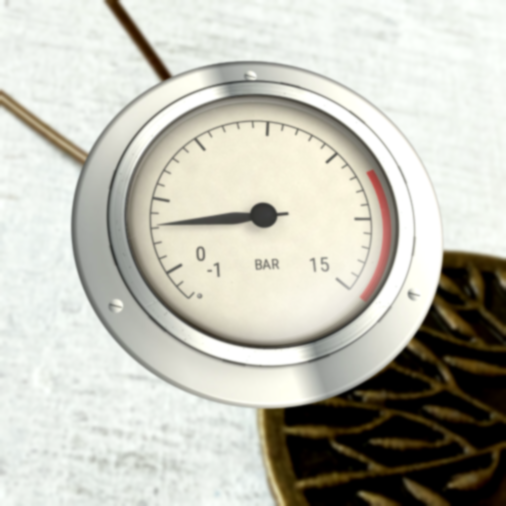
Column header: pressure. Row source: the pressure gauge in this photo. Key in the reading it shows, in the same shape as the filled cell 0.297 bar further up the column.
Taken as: 1.5 bar
